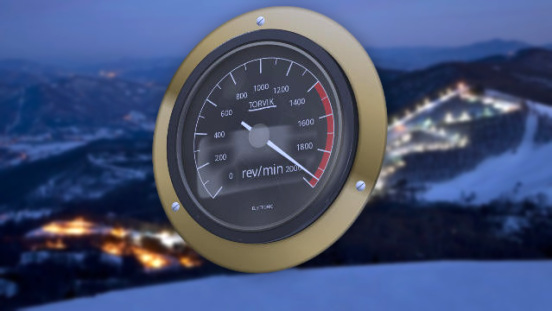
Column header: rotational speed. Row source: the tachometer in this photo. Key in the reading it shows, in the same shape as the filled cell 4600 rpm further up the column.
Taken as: 1950 rpm
